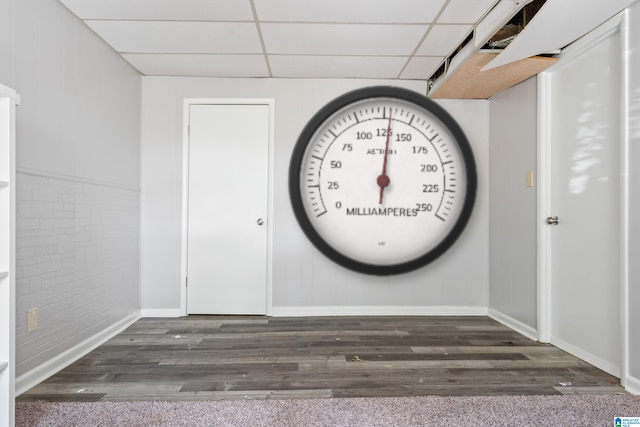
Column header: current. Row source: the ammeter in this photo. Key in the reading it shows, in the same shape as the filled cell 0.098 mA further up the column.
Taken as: 130 mA
